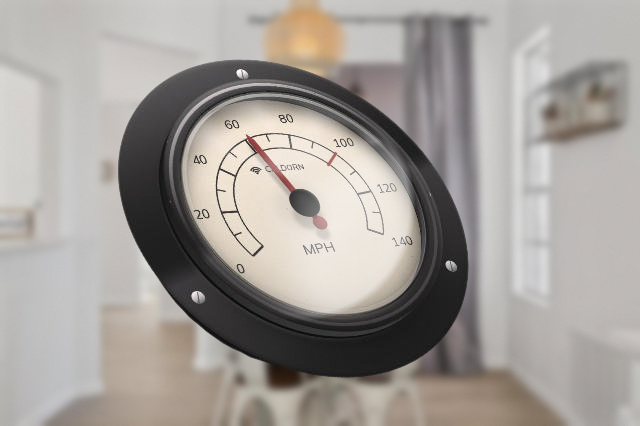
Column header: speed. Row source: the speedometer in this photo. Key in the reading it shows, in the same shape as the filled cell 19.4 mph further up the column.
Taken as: 60 mph
